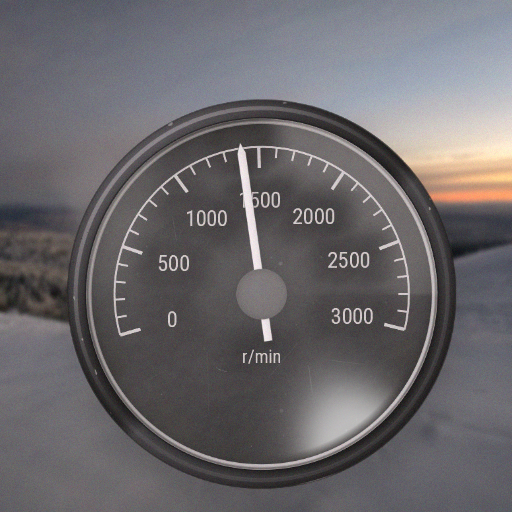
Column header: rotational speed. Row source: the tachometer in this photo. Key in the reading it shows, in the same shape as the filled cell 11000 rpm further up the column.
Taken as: 1400 rpm
